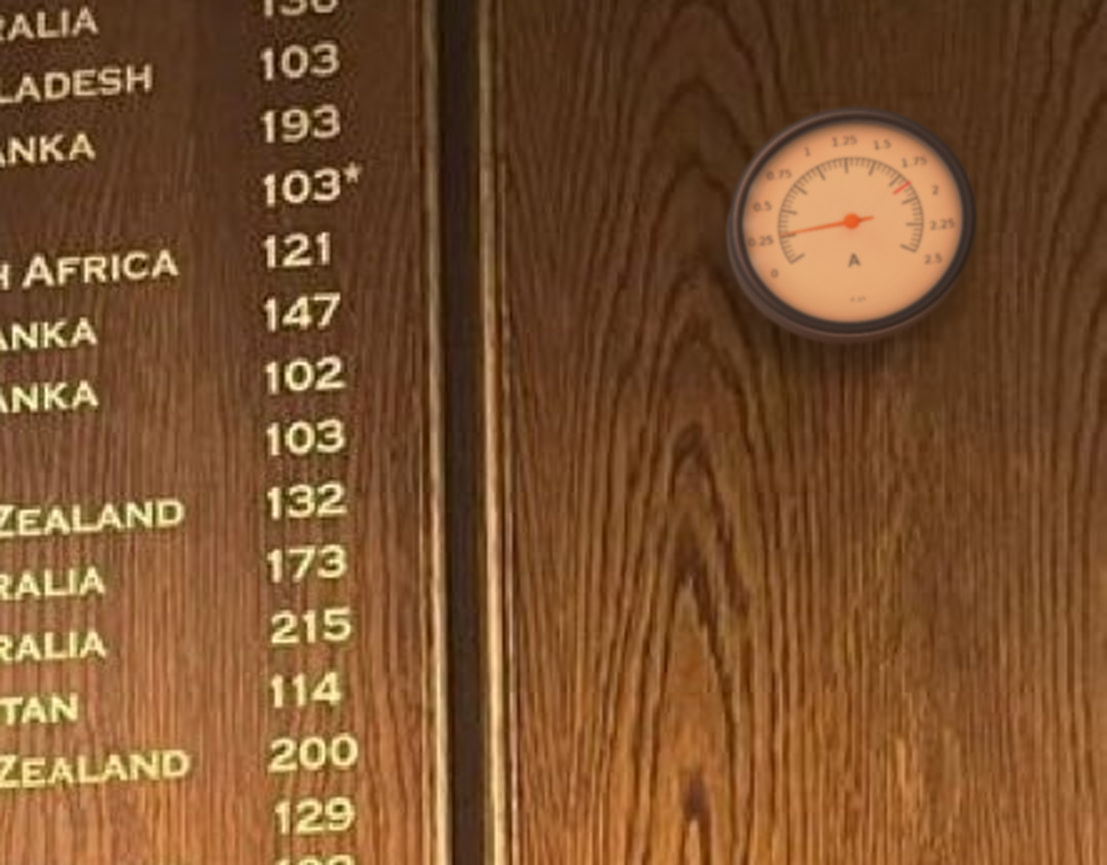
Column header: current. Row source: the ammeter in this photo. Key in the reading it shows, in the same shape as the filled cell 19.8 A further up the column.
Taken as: 0.25 A
